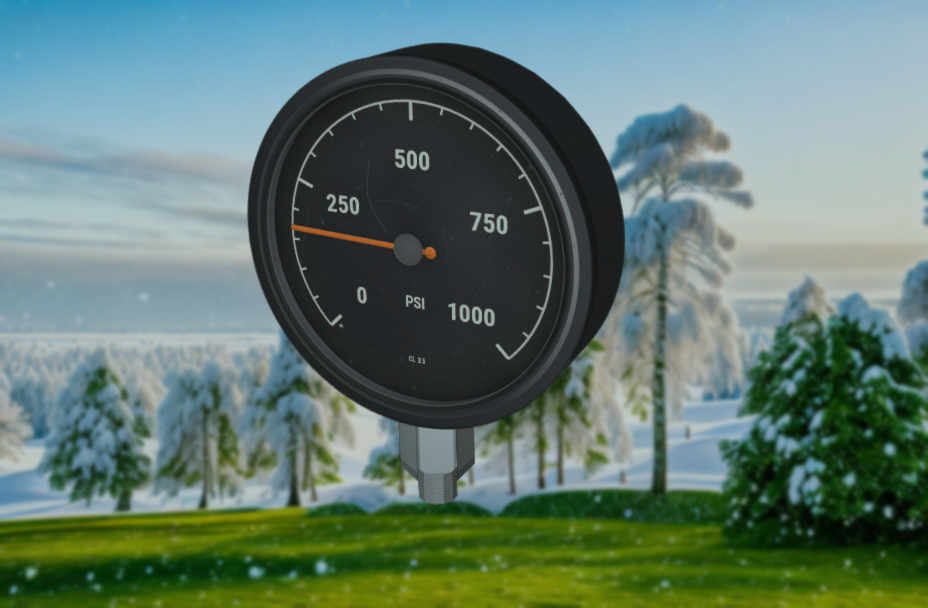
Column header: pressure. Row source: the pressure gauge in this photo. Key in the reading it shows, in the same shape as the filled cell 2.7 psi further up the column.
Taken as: 175 psi
